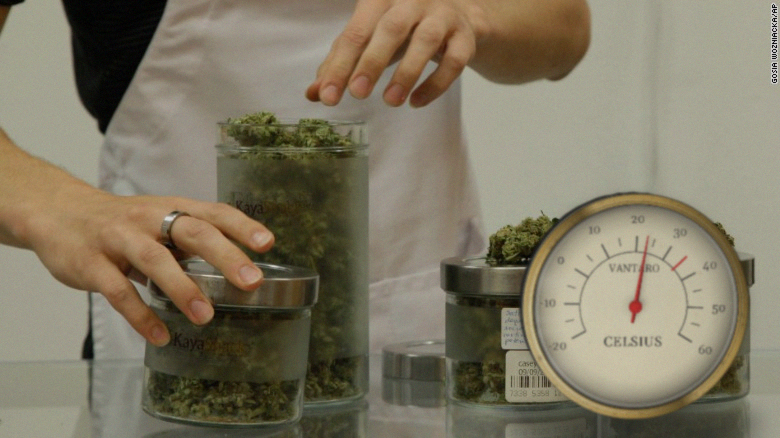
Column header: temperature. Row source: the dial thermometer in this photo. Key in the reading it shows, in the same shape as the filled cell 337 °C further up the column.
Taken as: 22.5 °C
